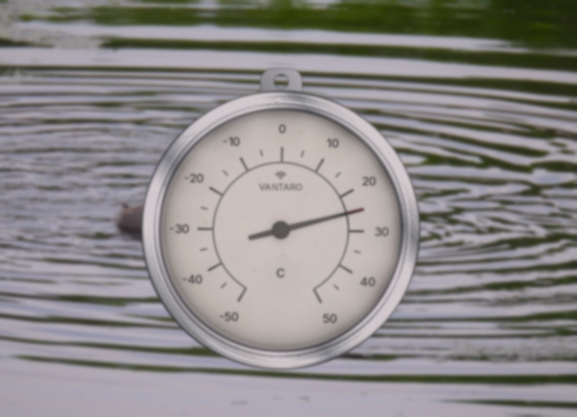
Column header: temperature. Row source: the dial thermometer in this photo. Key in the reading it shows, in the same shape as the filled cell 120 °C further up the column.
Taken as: 25 °C
